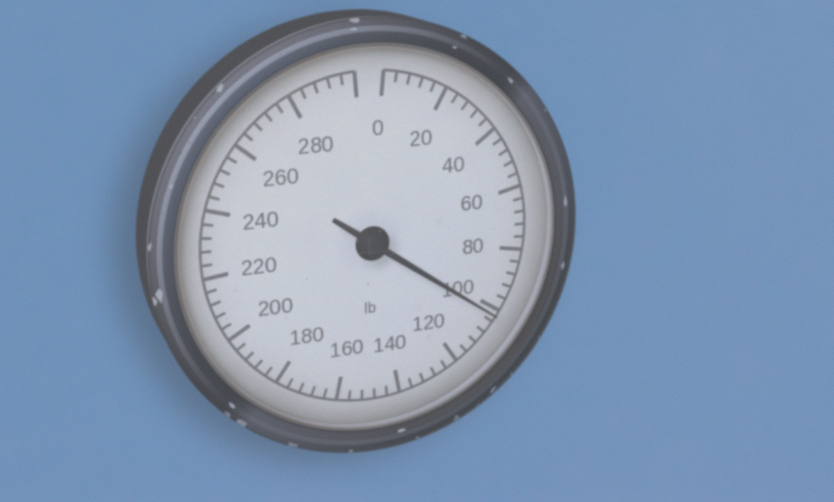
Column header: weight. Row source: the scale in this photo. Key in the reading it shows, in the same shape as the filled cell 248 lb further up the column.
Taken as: 102 lb
